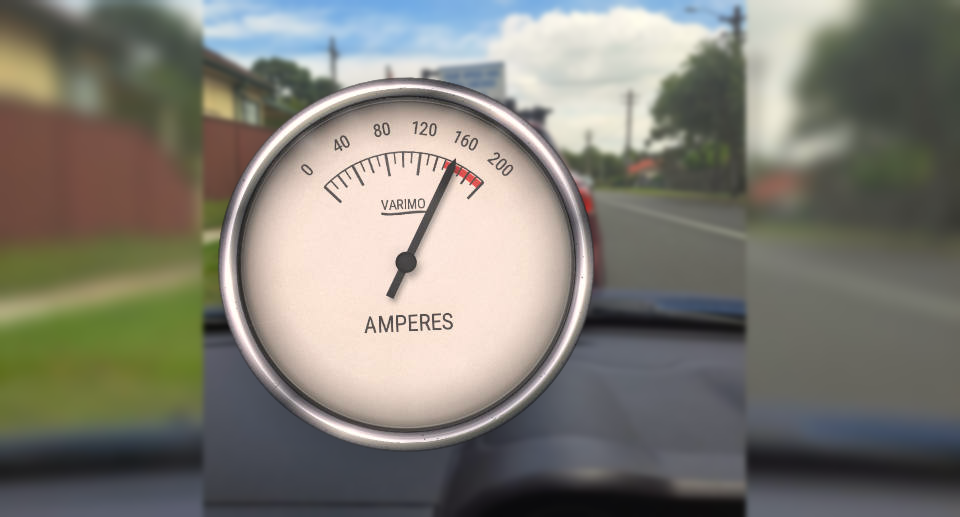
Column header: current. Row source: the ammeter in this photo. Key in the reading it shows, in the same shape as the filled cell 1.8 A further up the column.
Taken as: 160 A
